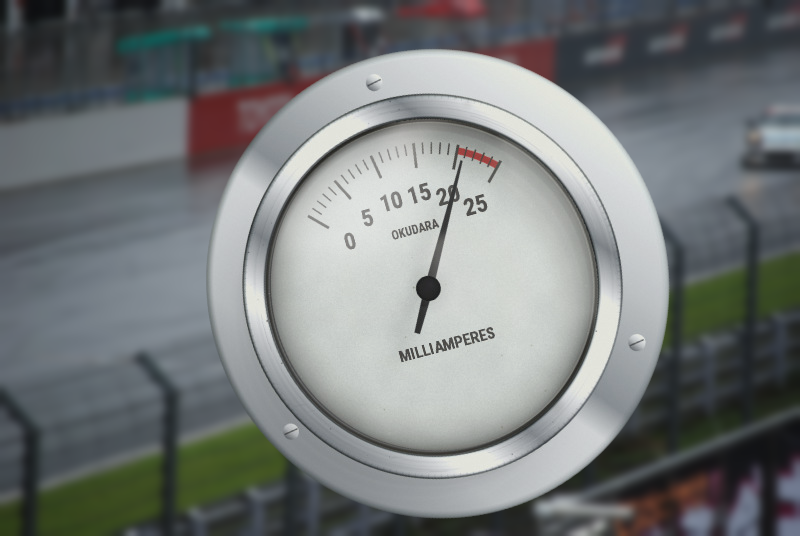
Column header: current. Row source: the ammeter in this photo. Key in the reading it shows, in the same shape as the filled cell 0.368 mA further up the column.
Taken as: 21 mA
